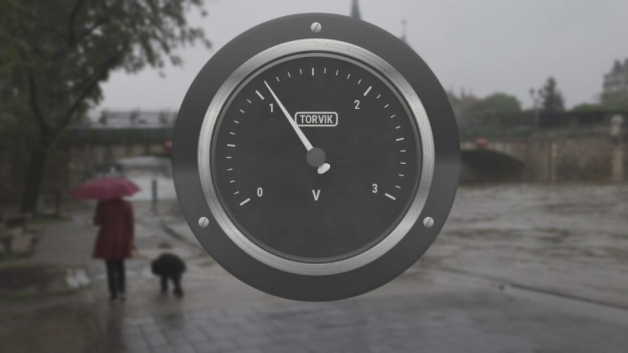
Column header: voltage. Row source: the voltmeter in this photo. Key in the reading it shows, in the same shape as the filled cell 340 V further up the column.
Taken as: 1.1 V
